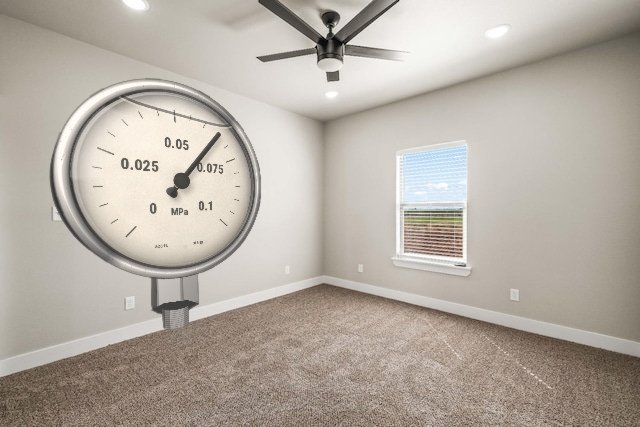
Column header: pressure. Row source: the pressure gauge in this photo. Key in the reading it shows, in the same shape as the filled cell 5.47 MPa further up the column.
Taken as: 0.065 MPa
